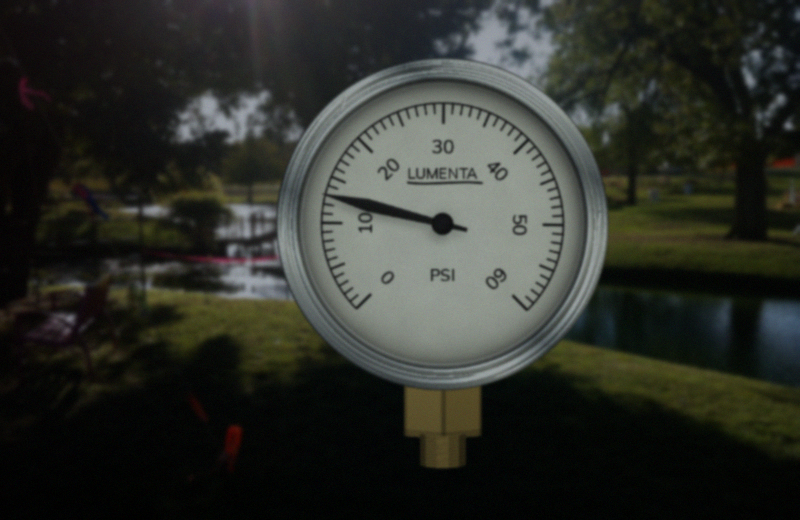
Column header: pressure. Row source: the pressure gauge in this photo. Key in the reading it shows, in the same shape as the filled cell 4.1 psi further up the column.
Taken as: 13 psi
